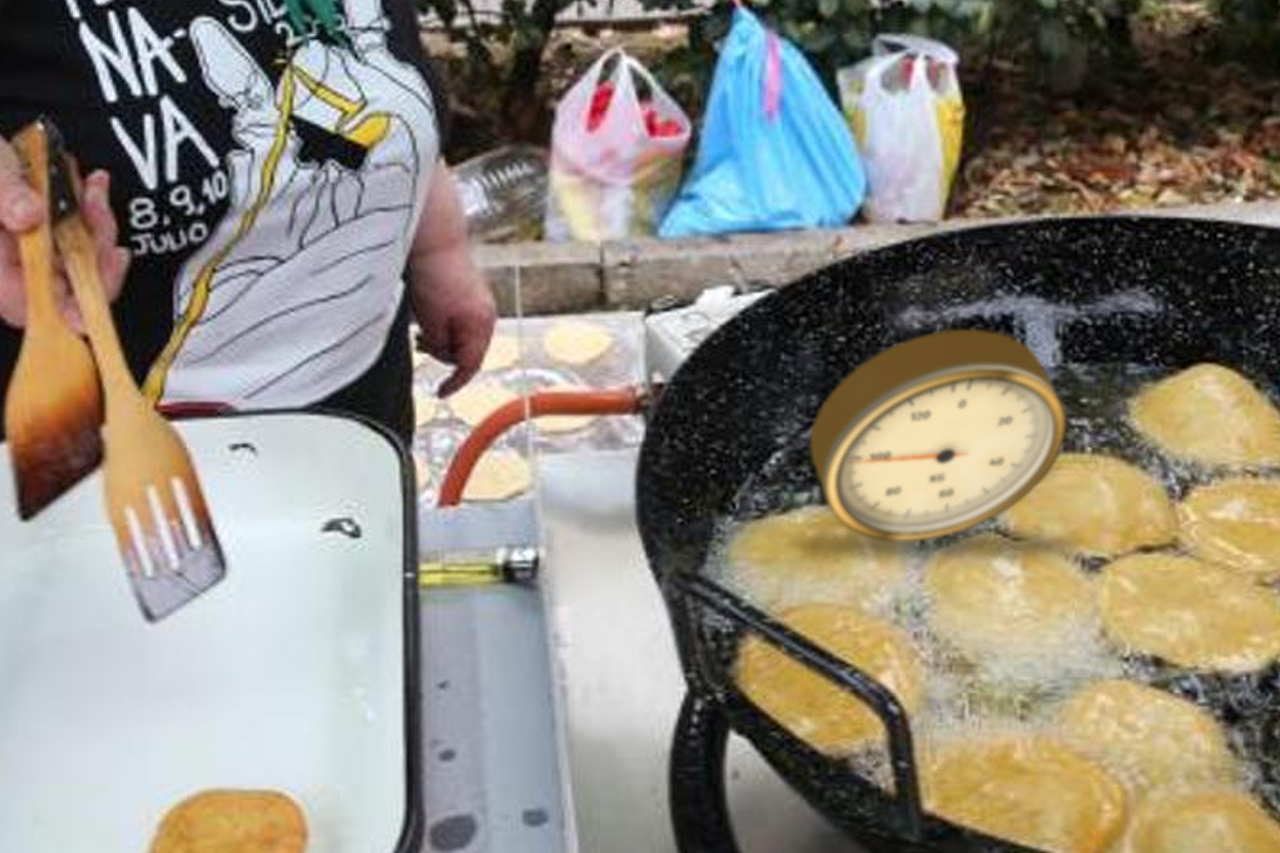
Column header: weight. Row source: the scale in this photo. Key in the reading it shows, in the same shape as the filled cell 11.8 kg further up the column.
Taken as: 100 kg
